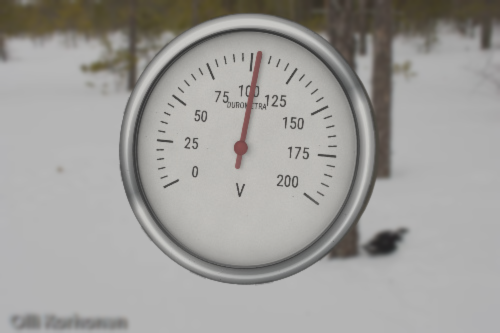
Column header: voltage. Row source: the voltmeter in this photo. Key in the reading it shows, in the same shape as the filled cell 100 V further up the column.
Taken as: 105 V
